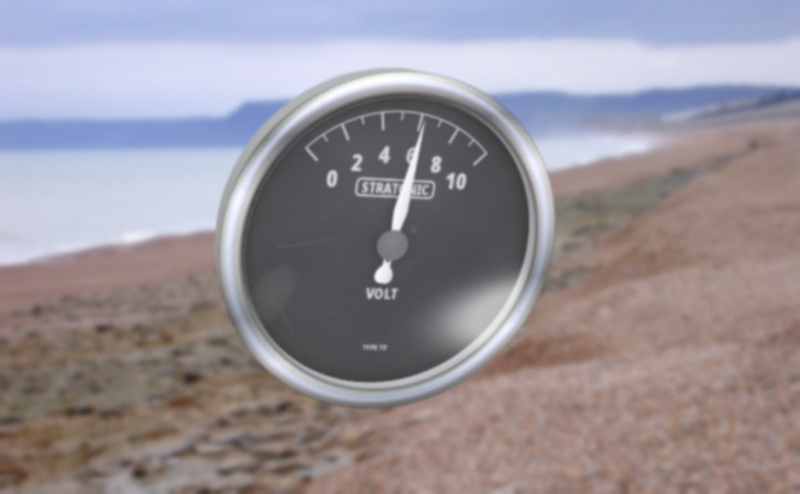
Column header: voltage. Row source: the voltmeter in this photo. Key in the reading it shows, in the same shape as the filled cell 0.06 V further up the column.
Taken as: 6 V
